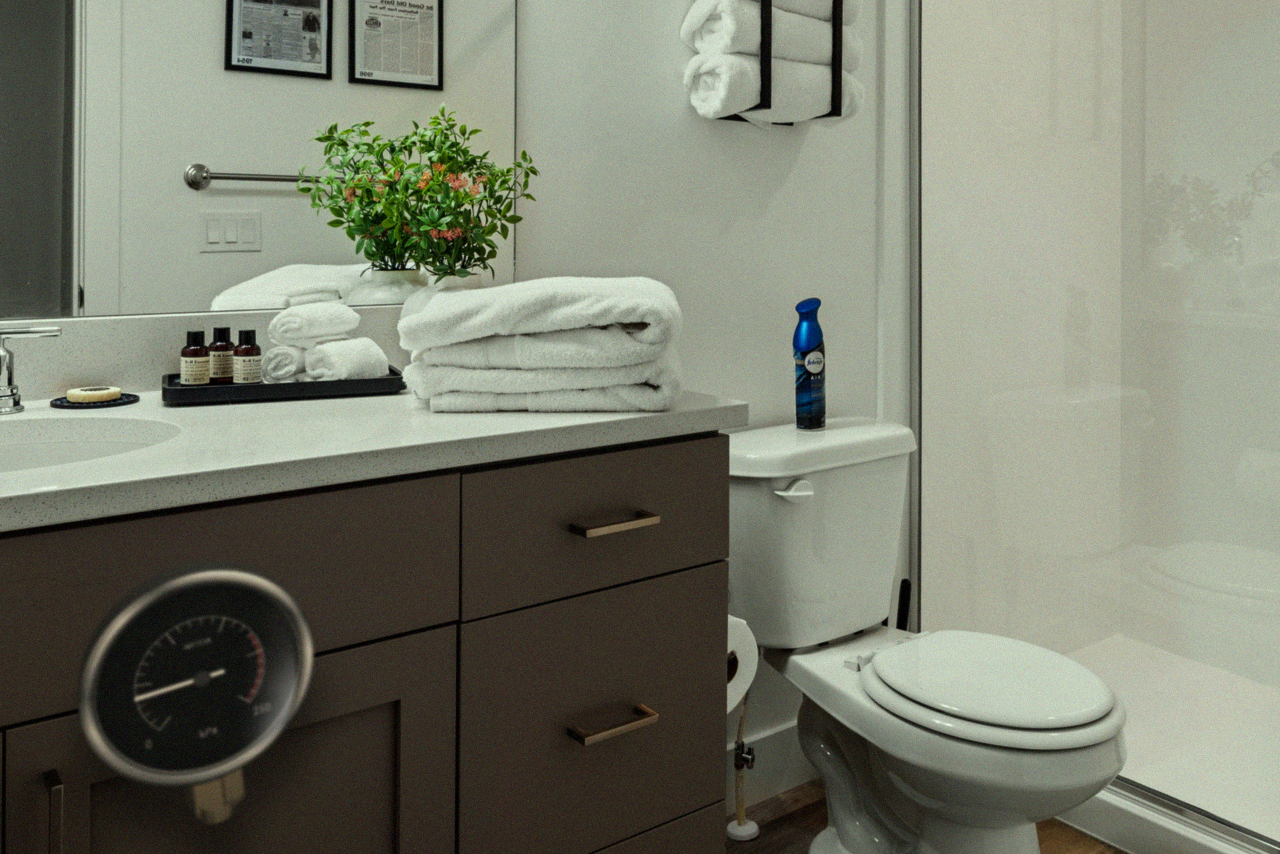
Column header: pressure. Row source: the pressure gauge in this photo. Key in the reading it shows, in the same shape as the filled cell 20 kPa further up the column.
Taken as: 40 kPa
